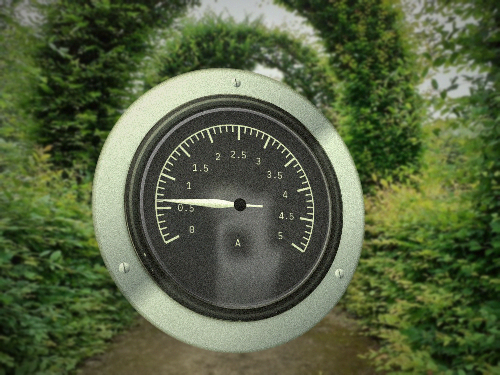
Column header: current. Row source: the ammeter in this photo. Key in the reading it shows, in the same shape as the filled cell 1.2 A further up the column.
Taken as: 0.6 A
